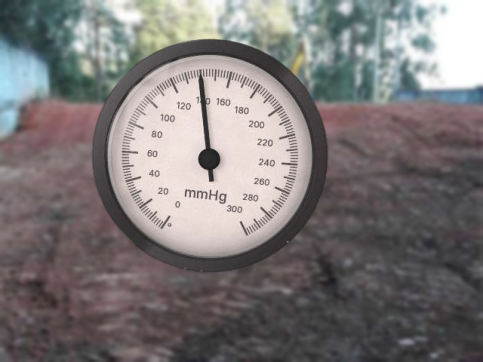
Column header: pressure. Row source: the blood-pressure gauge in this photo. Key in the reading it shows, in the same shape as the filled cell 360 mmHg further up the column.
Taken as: 140 mmHg
